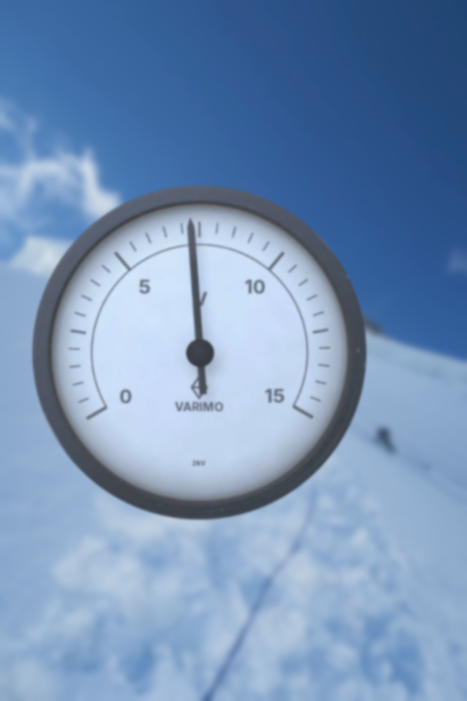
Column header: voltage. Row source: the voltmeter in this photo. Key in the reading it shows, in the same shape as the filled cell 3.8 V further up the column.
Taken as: 7.25 V
